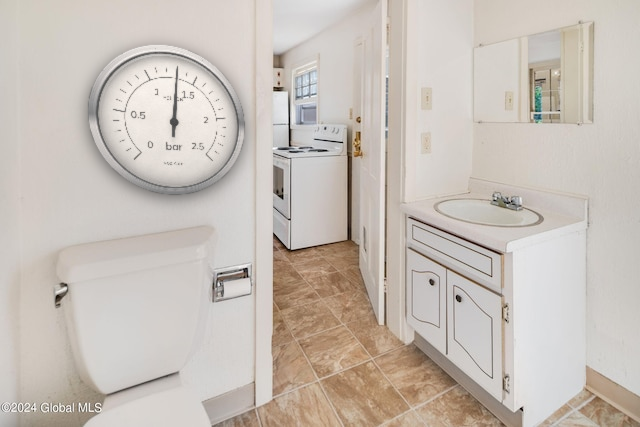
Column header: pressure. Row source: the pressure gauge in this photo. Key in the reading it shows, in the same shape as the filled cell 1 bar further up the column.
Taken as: 1.3 bar
